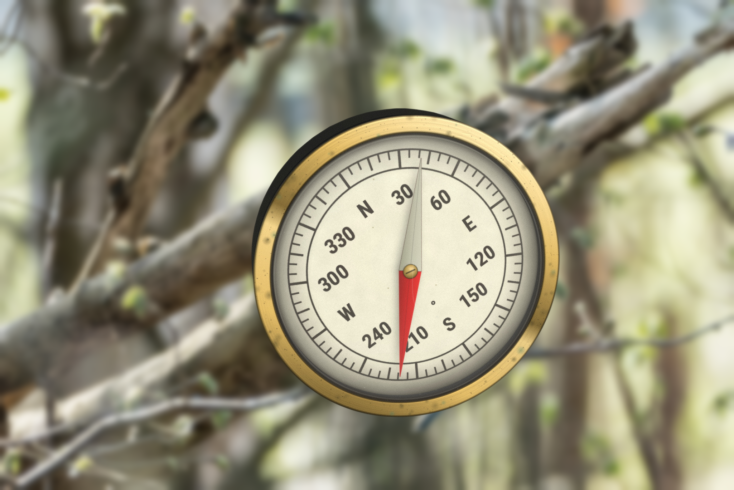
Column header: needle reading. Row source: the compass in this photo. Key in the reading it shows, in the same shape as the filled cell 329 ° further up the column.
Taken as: 220 °
